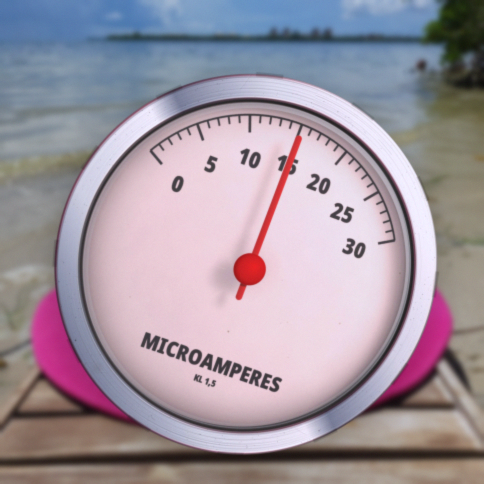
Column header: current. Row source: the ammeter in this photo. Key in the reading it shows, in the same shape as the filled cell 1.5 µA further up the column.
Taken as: 15 µA
